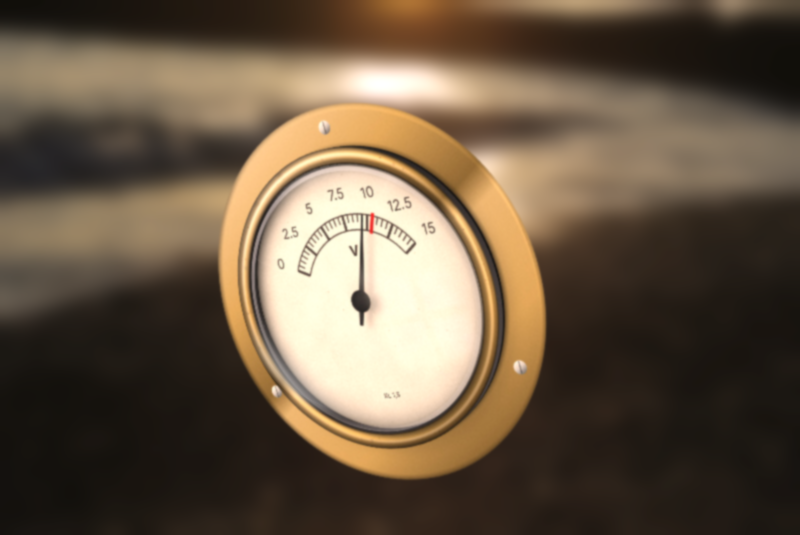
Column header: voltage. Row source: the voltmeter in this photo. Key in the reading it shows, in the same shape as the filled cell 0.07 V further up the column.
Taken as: 10 V
